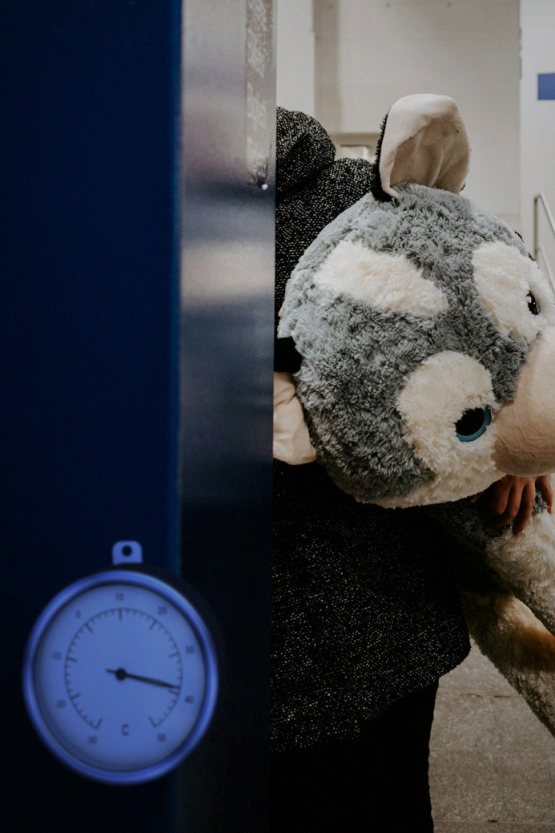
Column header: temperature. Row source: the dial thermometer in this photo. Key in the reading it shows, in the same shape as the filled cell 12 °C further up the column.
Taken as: 38 °C
